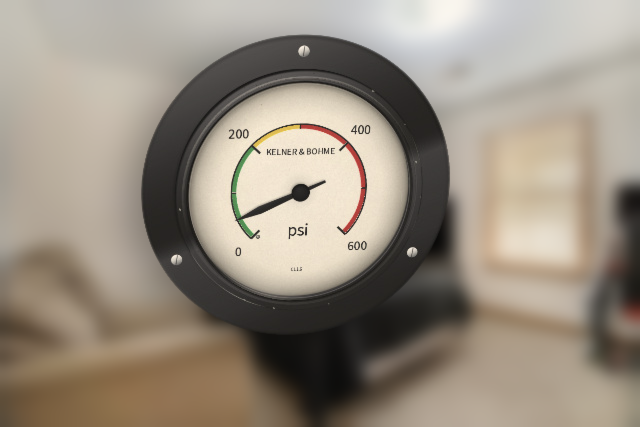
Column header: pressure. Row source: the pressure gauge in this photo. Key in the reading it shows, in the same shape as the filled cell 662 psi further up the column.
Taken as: 50 psi
